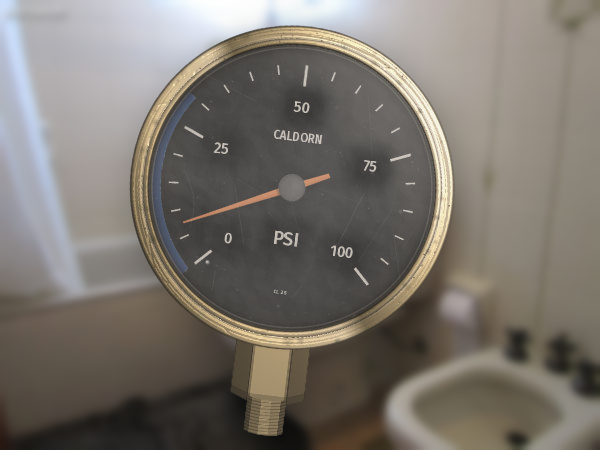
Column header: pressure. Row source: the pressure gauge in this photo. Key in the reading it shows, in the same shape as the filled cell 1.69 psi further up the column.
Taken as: 7.5 psi
